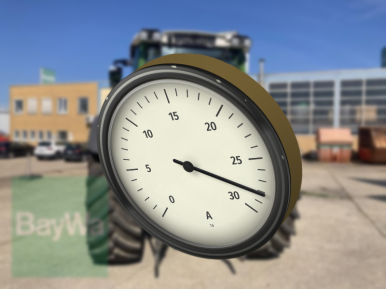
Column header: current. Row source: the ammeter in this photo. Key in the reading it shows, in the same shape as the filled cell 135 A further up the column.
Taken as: 28 A
